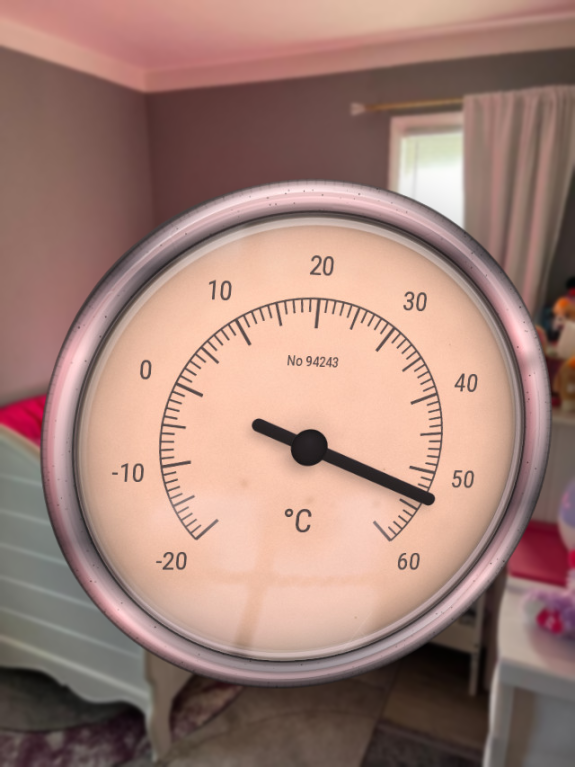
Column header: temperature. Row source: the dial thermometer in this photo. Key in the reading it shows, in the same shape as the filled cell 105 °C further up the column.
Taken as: 53 °C
